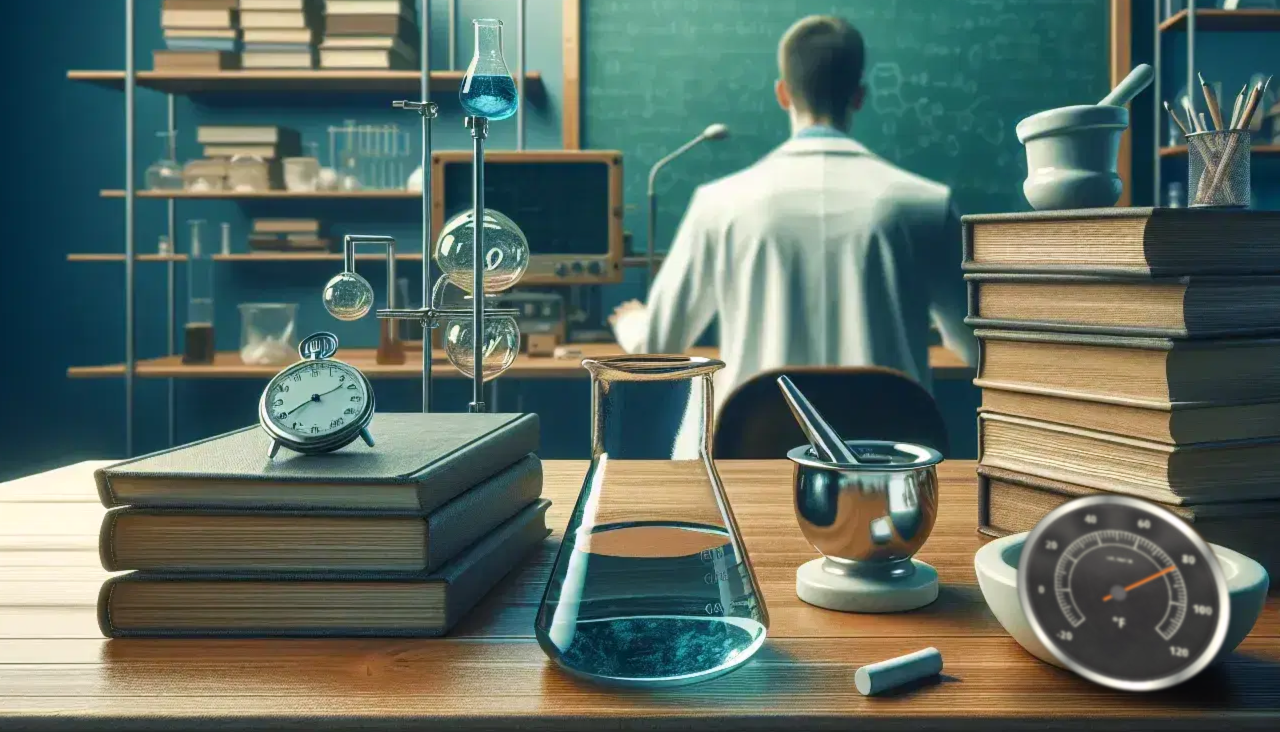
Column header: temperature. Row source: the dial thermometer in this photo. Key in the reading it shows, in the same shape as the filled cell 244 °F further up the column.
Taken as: 80 °F
